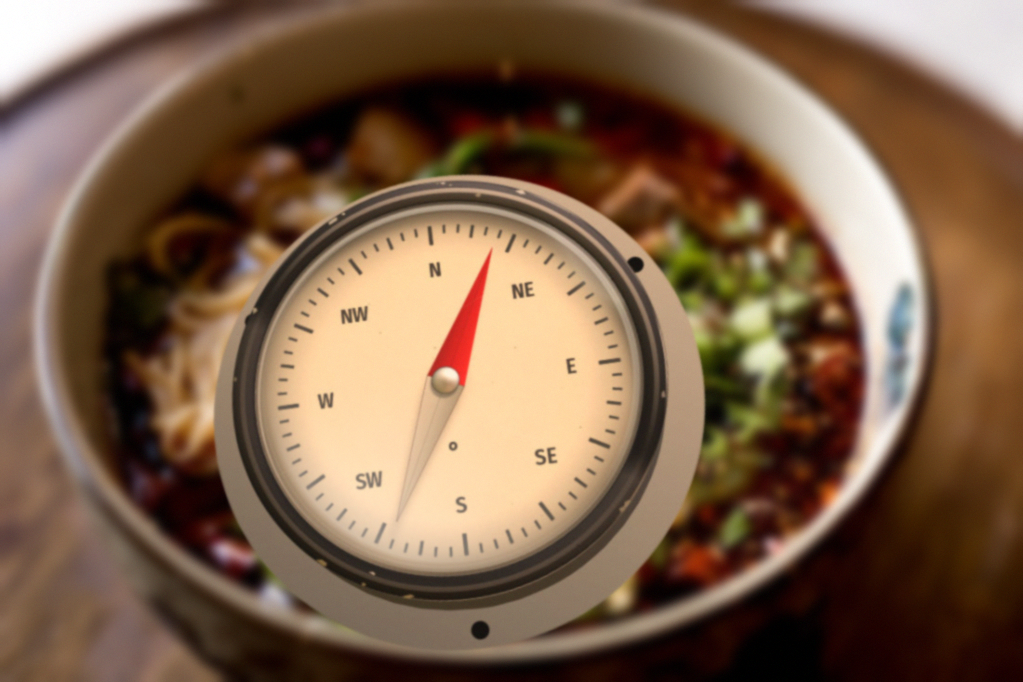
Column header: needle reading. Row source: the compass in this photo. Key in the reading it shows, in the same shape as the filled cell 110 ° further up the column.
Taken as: 25 °
